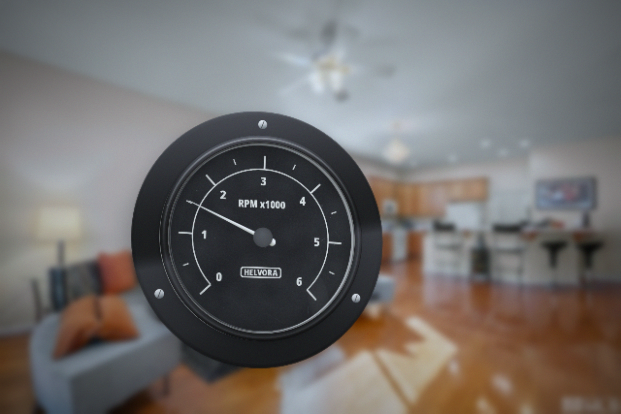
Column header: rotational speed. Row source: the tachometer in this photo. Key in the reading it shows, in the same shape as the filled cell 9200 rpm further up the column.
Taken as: 1500 rpm
